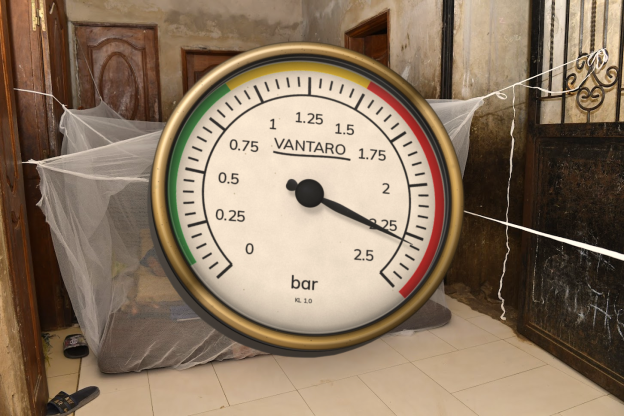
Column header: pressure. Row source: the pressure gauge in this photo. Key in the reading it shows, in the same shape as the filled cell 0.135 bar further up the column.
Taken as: 2.3 bar
